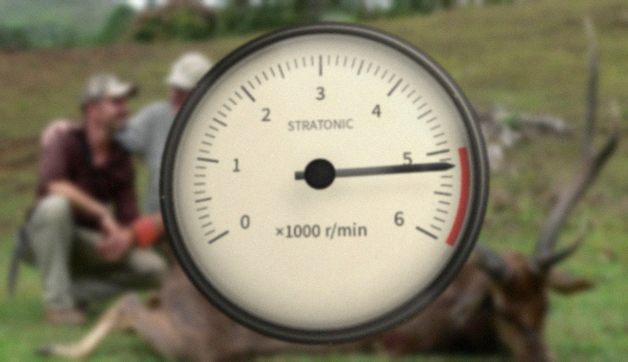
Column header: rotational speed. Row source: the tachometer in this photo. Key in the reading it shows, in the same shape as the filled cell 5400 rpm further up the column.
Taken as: 5200 rpm
